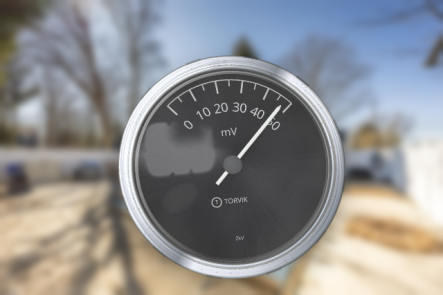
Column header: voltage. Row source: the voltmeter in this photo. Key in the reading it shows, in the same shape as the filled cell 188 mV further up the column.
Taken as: 47.5 mV
